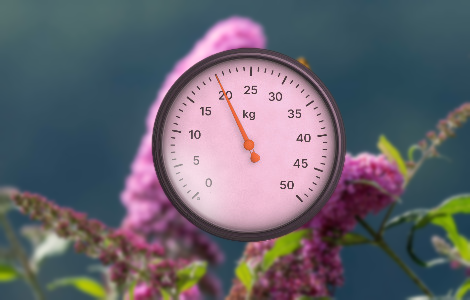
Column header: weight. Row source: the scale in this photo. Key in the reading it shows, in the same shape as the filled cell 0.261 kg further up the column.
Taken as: 20 kg
